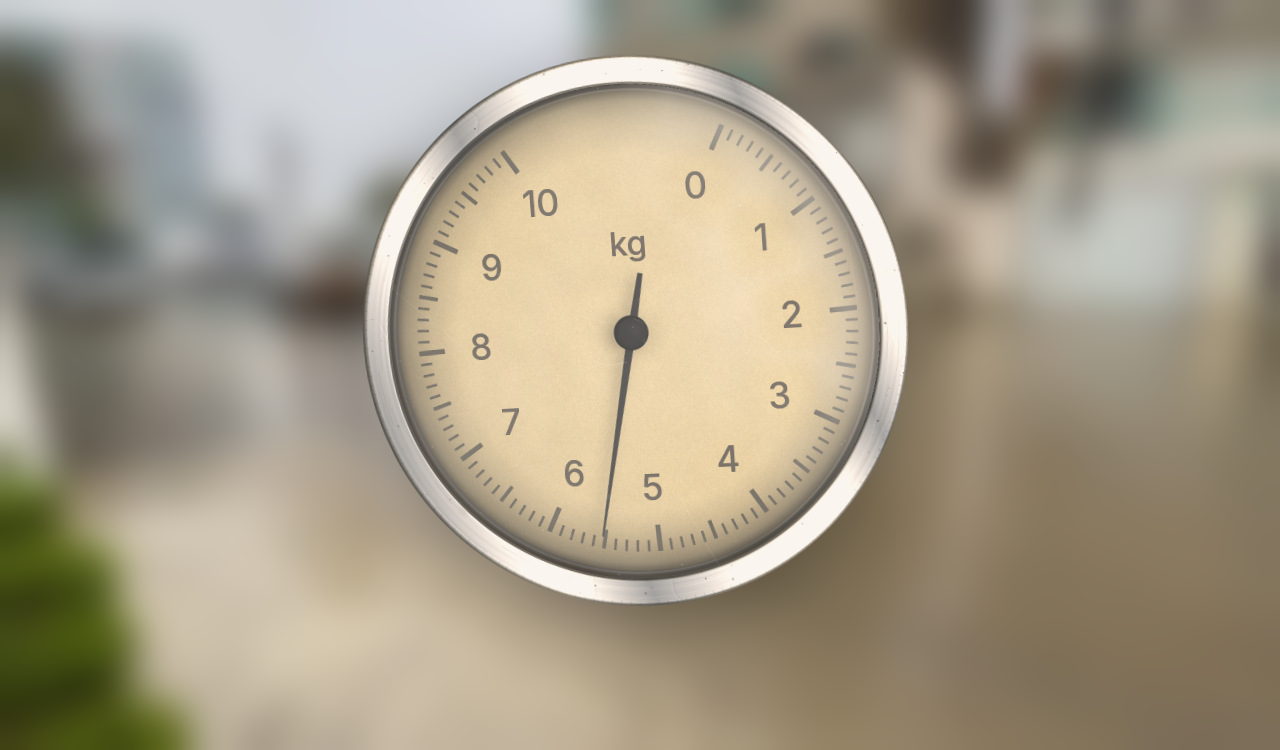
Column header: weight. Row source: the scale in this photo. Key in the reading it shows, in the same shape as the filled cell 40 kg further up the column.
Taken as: 5.5 kg
